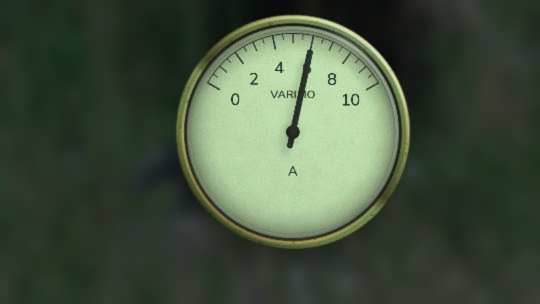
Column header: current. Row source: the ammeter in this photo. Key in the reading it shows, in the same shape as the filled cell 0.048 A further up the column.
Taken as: 6 A
